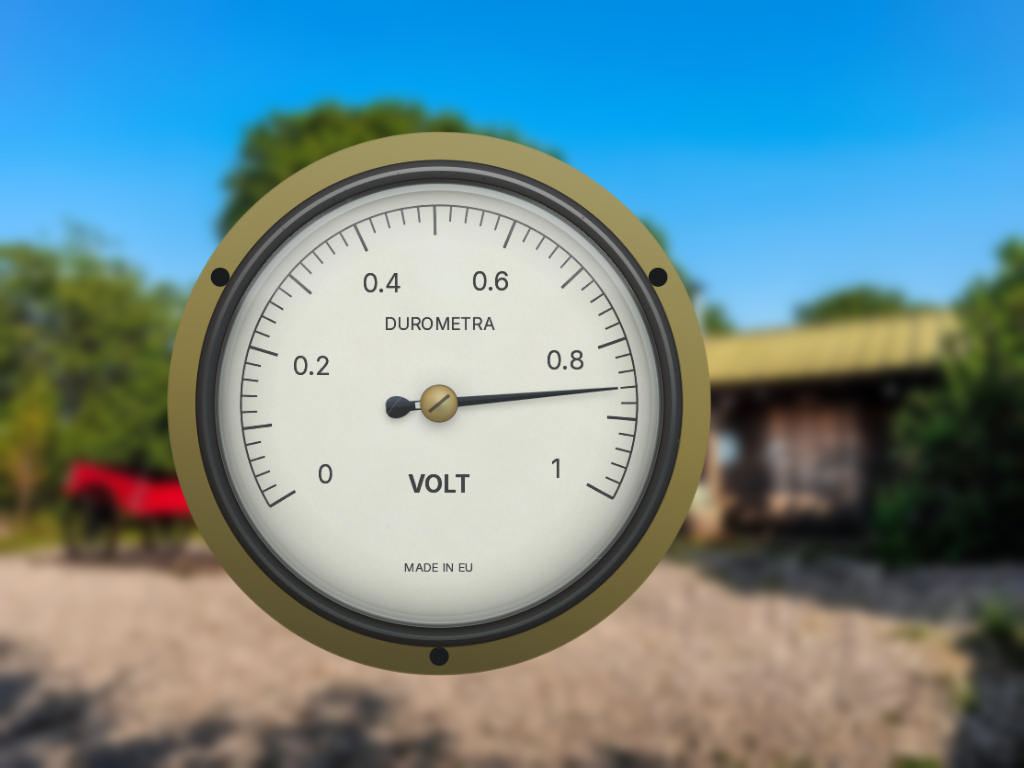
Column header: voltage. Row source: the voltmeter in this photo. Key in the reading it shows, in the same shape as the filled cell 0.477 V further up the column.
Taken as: 0.86 V
